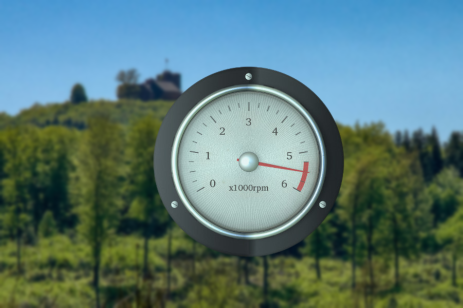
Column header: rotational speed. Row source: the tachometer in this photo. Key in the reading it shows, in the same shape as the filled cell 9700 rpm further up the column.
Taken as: 5500 rpm
